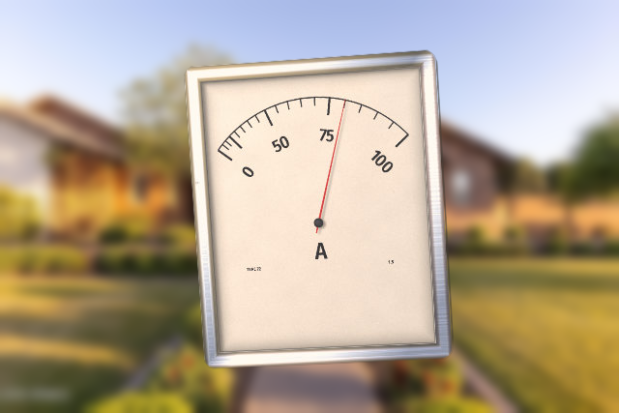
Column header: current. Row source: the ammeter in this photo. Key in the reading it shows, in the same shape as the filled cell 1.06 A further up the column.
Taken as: 80 A
